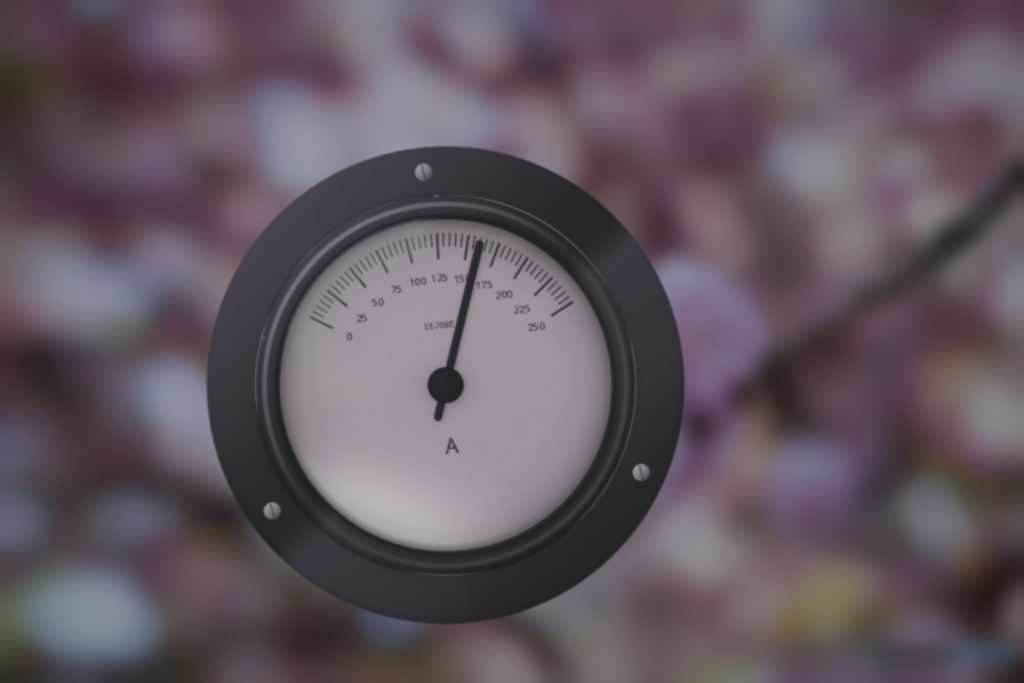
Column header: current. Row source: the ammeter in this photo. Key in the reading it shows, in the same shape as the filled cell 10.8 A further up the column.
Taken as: 160 A
